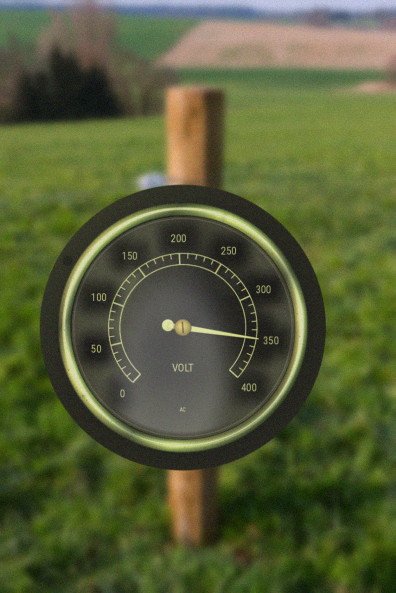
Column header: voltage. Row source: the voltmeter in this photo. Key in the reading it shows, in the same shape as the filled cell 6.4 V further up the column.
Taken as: 350 V
